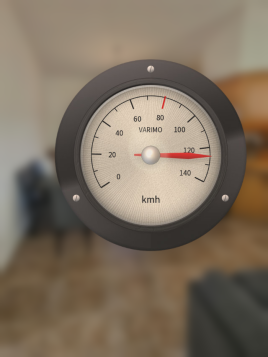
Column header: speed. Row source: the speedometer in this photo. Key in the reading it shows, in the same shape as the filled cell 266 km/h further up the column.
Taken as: 125 km/h
